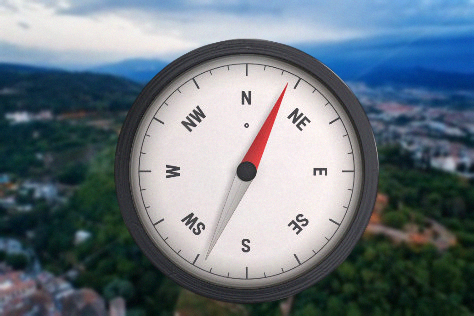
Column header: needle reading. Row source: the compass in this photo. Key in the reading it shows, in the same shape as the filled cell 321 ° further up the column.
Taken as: 25 °
